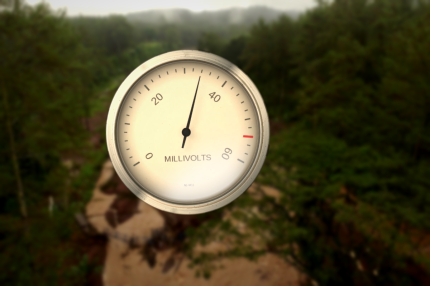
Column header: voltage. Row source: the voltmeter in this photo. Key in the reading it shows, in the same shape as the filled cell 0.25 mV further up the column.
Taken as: 34 mV
